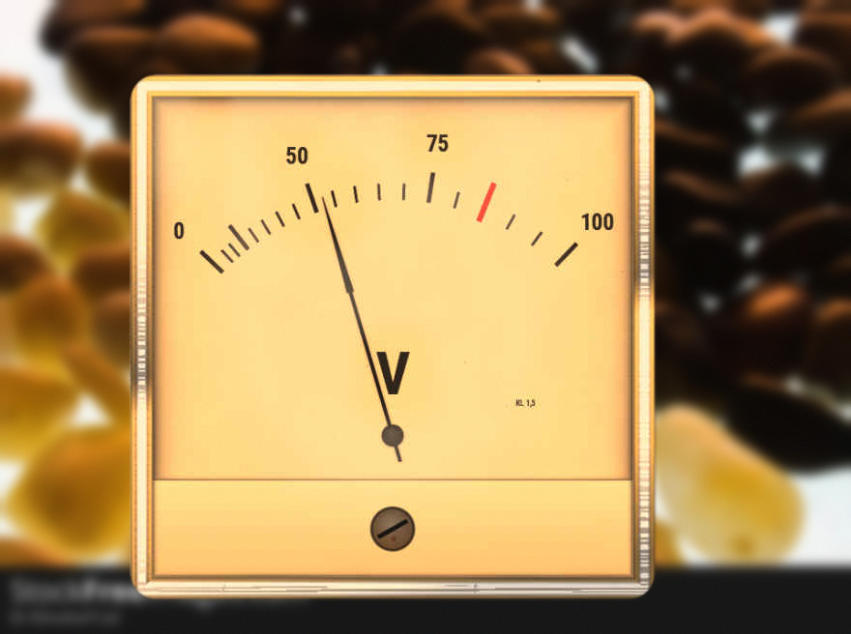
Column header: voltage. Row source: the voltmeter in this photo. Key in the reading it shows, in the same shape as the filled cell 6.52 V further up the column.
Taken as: 52.5 V
